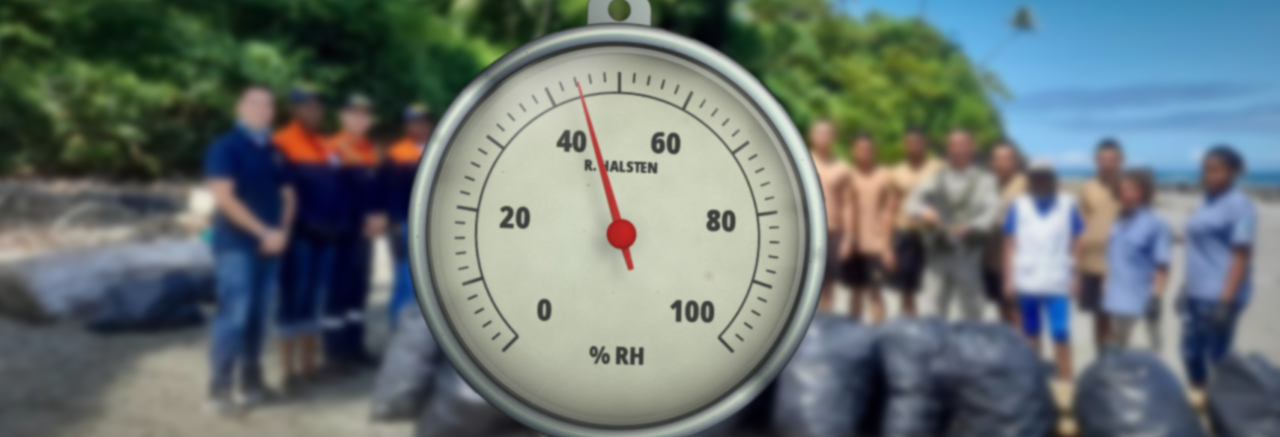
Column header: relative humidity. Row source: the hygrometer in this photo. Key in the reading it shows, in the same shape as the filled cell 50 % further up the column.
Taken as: 44 %
